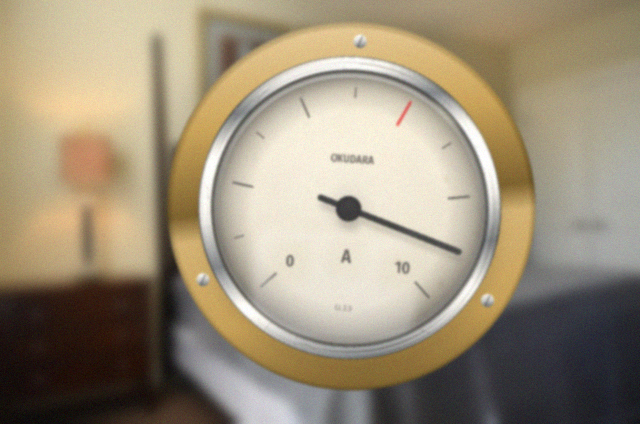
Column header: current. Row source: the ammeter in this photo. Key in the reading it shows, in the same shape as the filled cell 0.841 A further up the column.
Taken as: 9 A
